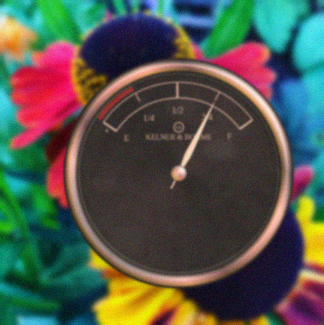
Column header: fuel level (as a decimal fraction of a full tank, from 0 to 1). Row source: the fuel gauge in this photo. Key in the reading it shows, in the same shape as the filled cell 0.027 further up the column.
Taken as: 0.75
